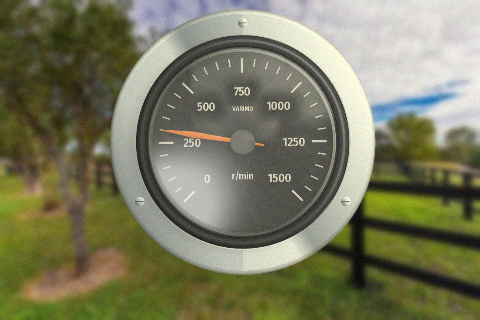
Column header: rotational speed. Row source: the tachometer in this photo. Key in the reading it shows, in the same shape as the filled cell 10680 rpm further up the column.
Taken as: 300 rpm
